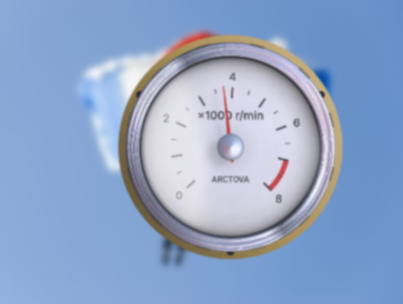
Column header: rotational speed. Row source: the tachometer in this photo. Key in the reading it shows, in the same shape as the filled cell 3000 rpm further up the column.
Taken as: 3750 rpm
